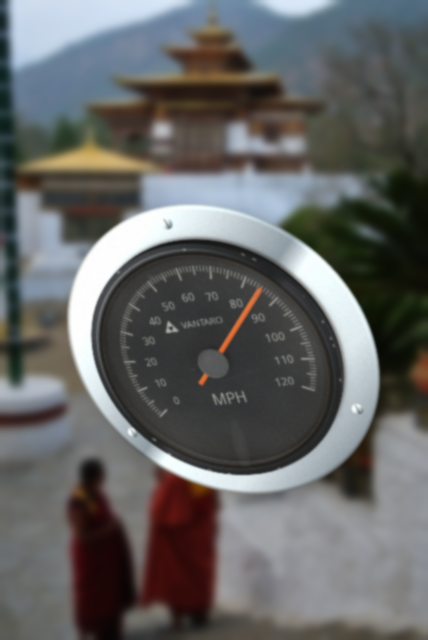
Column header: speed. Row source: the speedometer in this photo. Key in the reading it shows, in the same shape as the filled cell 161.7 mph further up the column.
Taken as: 85 mph
